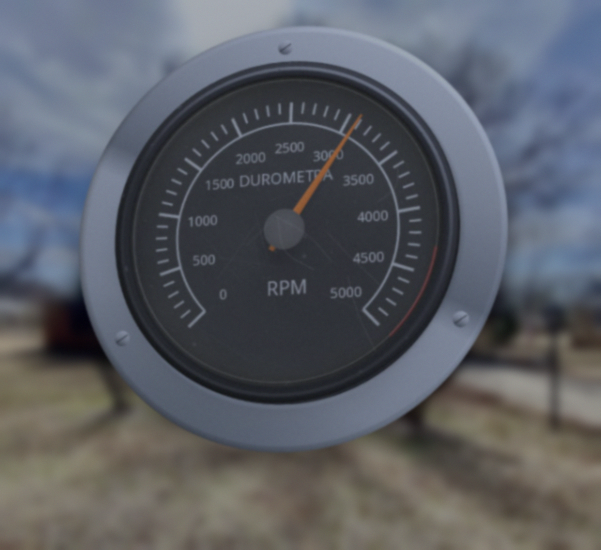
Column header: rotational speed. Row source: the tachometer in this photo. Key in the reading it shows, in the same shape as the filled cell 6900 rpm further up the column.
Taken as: 3100 rpm
